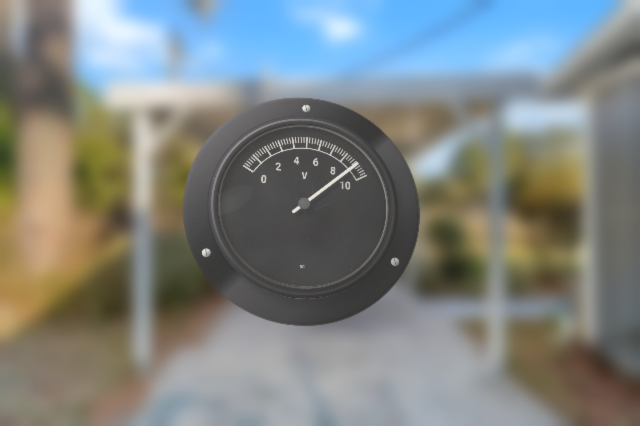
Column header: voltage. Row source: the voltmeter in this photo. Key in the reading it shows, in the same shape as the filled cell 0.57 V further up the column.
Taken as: 9 V
